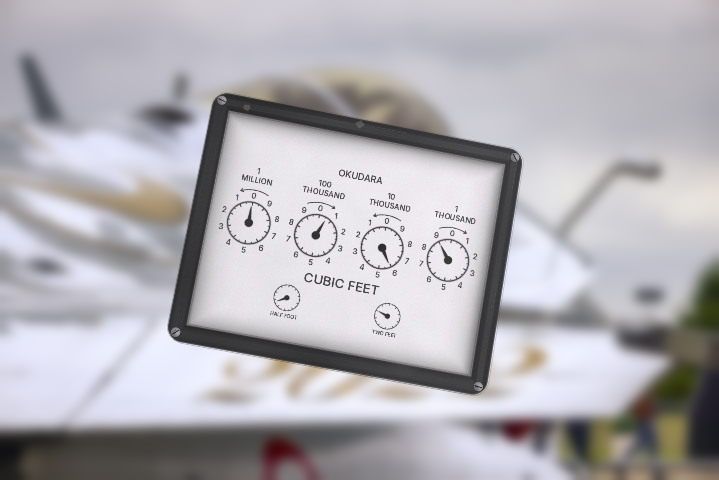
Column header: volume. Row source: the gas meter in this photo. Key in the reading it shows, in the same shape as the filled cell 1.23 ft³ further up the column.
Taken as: 5900 ft³
